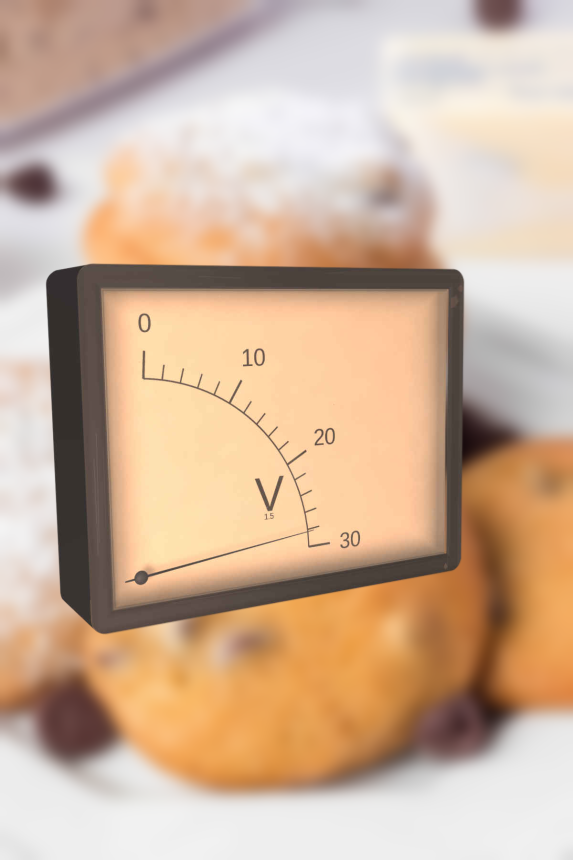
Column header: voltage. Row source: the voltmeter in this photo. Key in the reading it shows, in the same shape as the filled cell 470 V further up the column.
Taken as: 28 V
